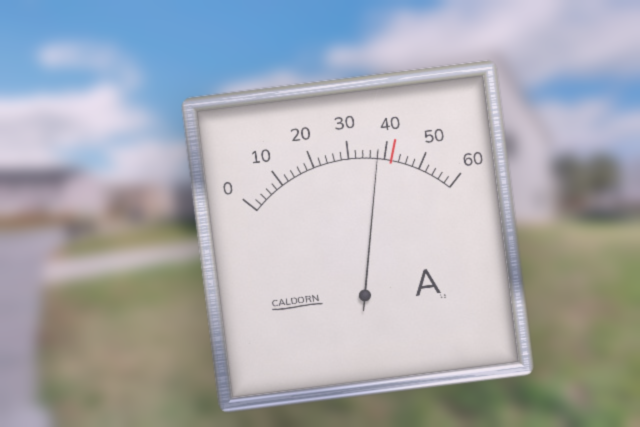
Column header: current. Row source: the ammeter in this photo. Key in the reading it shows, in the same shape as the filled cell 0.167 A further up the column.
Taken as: 38 A
